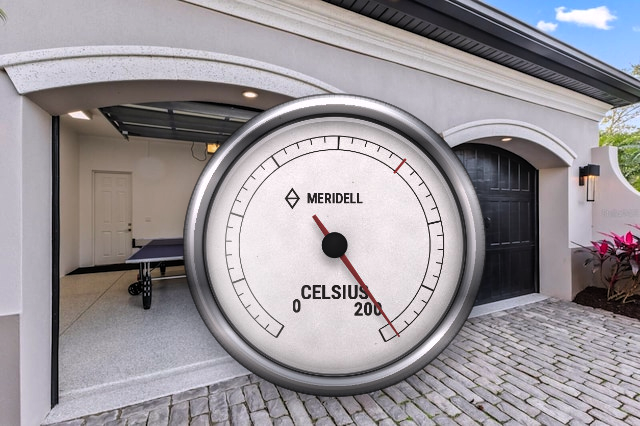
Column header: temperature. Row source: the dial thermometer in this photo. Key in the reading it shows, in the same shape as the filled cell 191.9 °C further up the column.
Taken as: 195 °C
